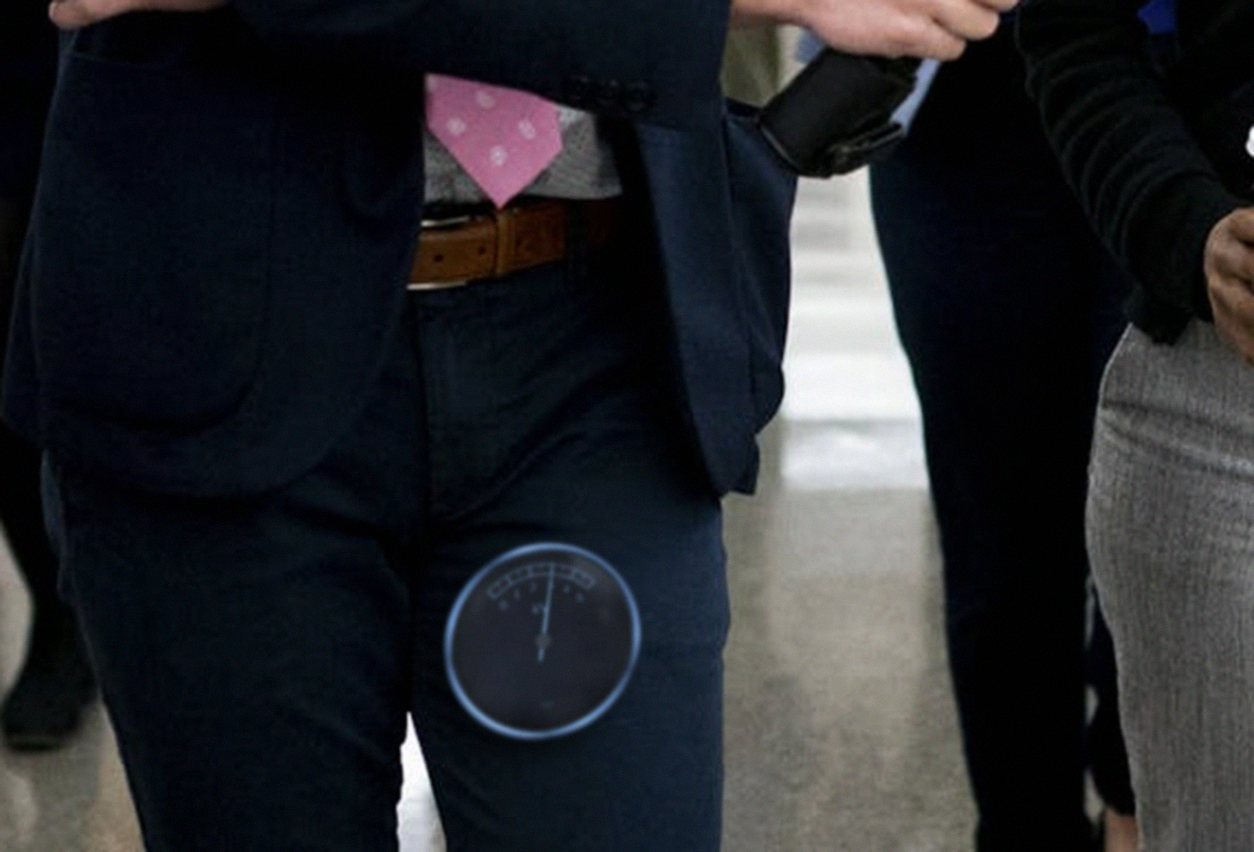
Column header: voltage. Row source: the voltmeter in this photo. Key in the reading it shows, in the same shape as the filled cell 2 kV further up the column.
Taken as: 3 kV
